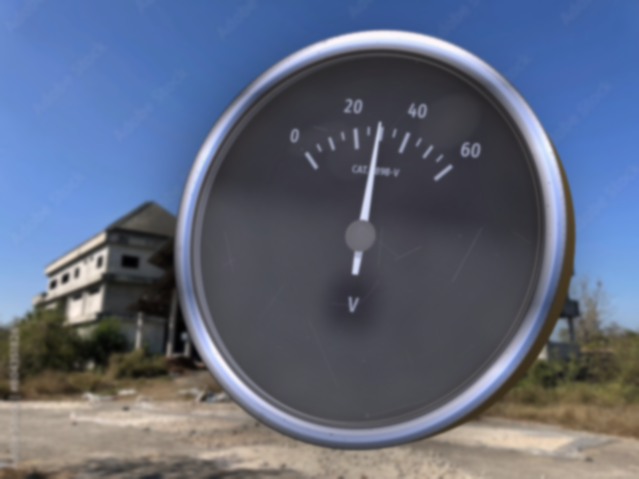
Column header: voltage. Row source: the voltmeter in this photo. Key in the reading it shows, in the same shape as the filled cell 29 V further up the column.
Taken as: 30 V
